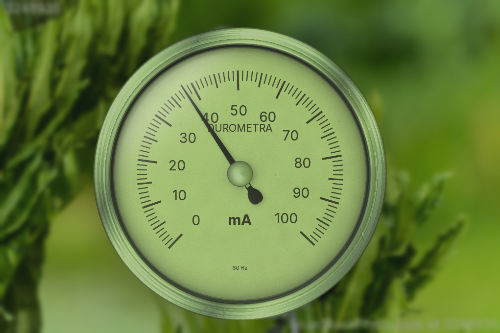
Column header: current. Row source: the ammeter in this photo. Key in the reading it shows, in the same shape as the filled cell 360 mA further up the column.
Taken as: 38 mA
